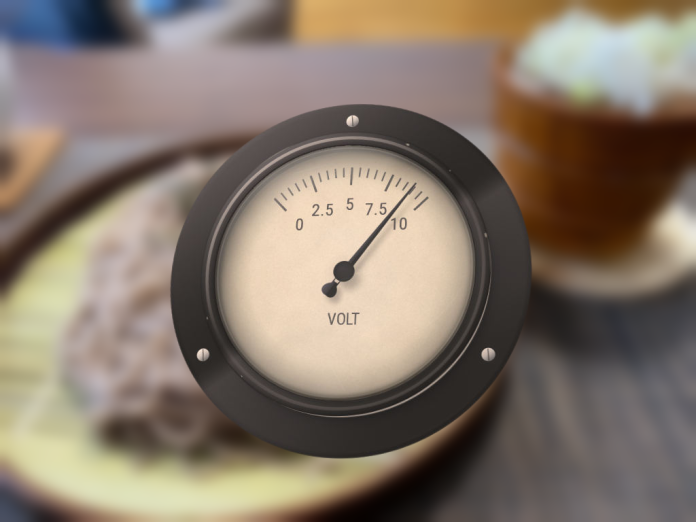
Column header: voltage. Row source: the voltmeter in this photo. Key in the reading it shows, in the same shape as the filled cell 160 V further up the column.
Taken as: 9 V
